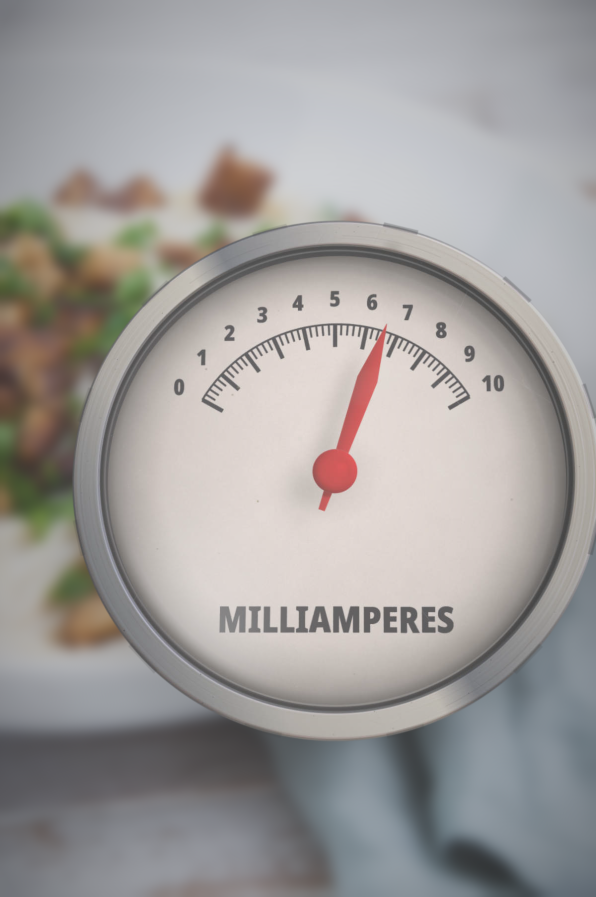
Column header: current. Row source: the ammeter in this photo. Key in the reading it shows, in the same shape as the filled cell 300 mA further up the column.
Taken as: 6.6 mA
